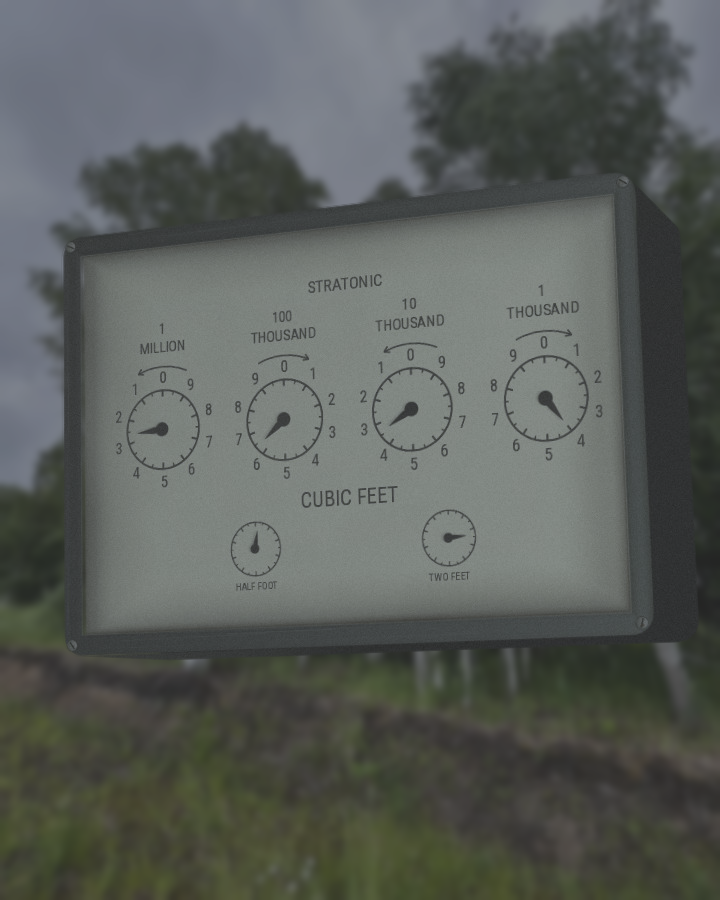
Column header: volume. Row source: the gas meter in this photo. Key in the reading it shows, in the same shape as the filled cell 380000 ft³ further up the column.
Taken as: 263400 ft³
